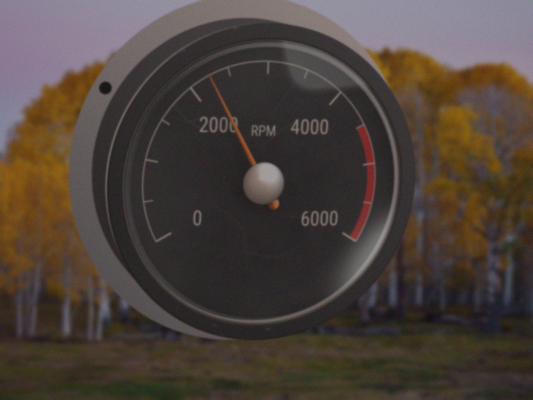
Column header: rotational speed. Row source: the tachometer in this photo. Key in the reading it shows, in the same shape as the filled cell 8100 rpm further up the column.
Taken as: 2250 rpm
